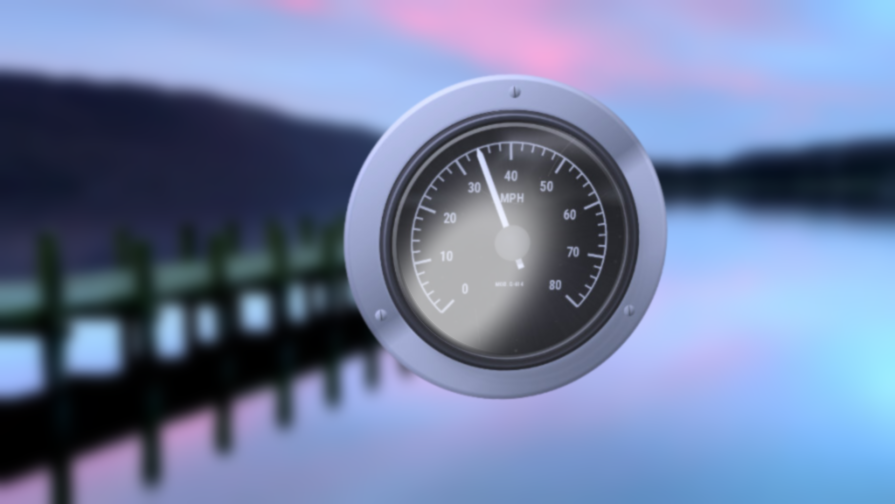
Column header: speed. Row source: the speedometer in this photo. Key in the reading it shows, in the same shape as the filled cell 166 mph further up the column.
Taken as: 34 mph
